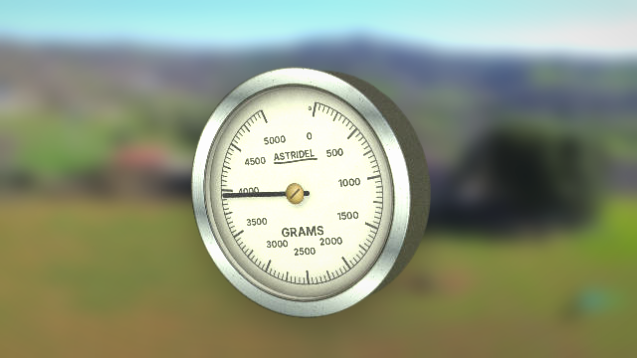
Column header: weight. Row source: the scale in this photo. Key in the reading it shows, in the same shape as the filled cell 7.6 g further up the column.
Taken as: 3950 g
